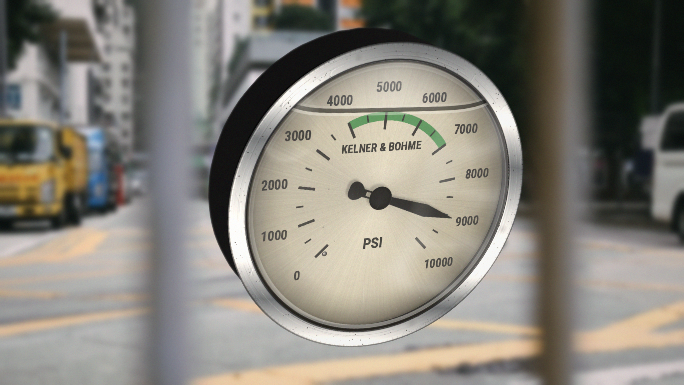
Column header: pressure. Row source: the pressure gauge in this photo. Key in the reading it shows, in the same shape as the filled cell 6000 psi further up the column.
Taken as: 9000 psi
